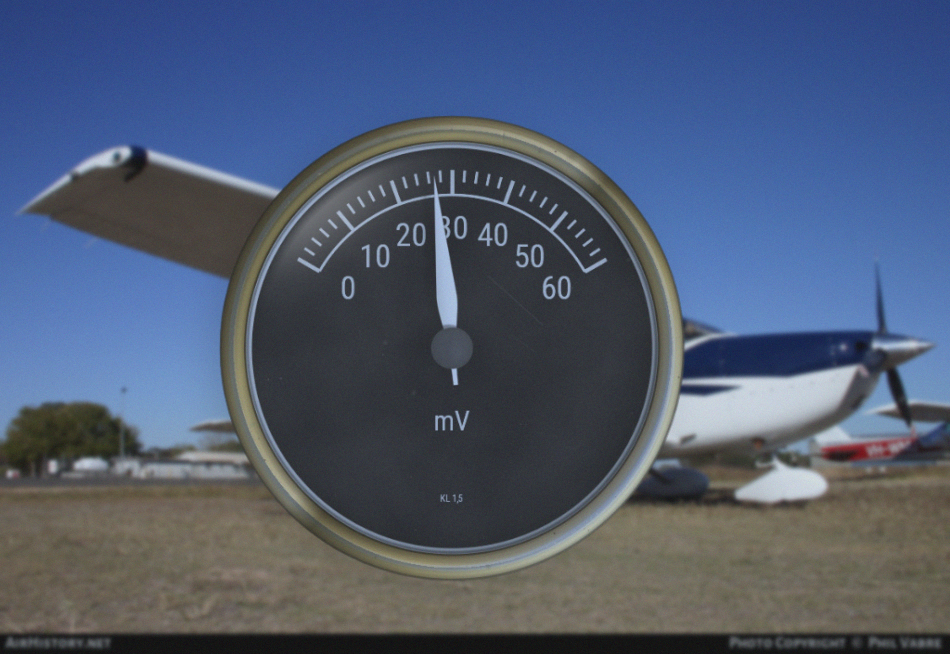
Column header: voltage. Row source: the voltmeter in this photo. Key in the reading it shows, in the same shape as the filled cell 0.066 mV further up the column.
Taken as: 27 mV
